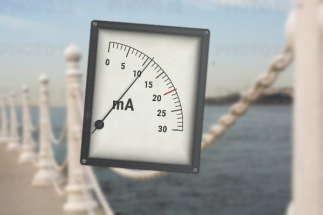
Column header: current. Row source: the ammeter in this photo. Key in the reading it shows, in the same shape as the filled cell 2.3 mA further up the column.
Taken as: 11 mA
